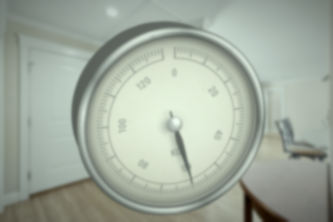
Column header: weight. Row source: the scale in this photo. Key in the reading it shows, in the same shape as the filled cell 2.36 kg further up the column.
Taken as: 60 kg
